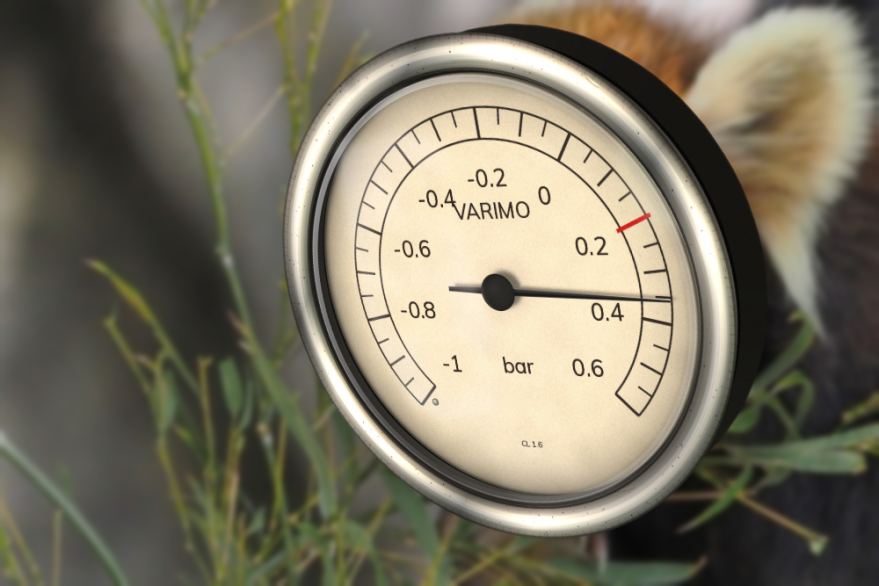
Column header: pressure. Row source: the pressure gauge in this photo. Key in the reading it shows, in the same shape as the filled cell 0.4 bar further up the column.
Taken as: 0.35 bar
